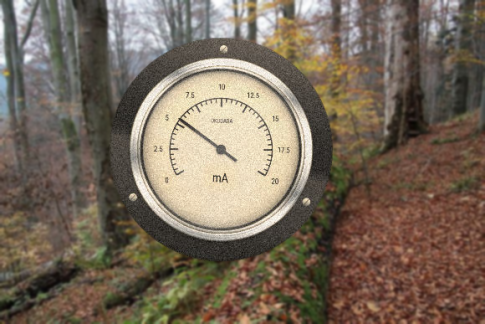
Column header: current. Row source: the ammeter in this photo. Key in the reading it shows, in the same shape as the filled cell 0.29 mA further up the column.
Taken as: 5.5 mA
